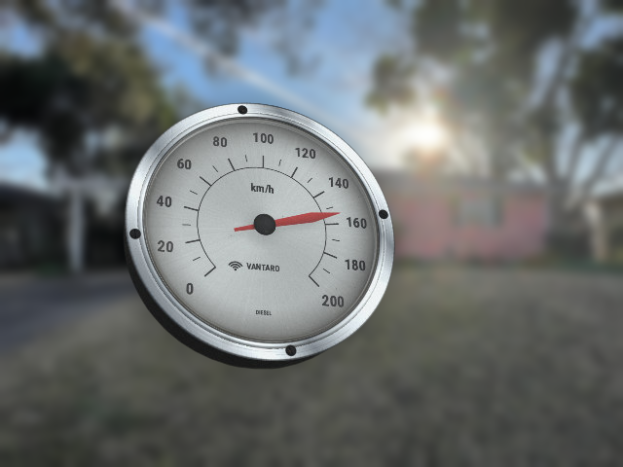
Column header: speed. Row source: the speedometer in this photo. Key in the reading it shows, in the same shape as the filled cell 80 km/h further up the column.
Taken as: 155 km/h
